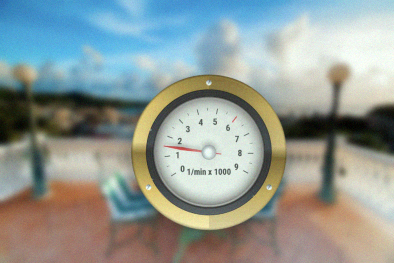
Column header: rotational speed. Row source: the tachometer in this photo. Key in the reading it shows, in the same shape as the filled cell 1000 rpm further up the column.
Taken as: 1500 rpm
